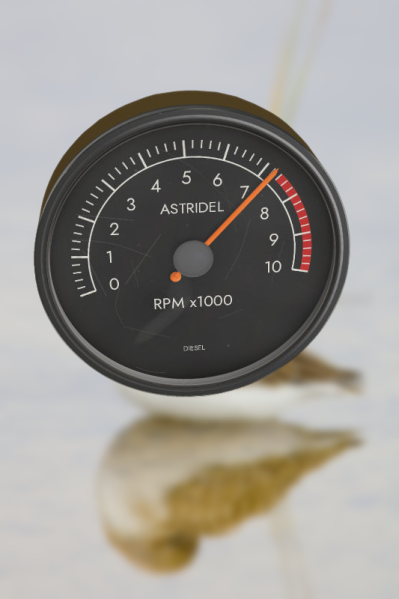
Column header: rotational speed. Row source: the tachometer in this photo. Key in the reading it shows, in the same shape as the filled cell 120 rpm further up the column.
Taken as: 7200 rpm
